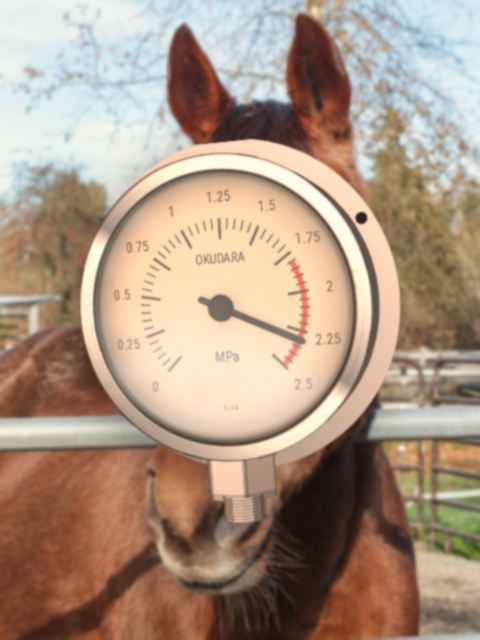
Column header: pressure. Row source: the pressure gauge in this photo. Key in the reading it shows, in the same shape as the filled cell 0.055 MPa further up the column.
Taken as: 2.3 MPa
